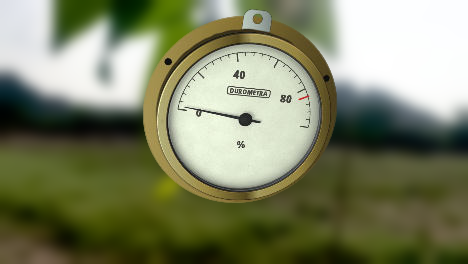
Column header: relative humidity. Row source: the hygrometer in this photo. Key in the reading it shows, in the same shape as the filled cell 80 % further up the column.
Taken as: 2 %
